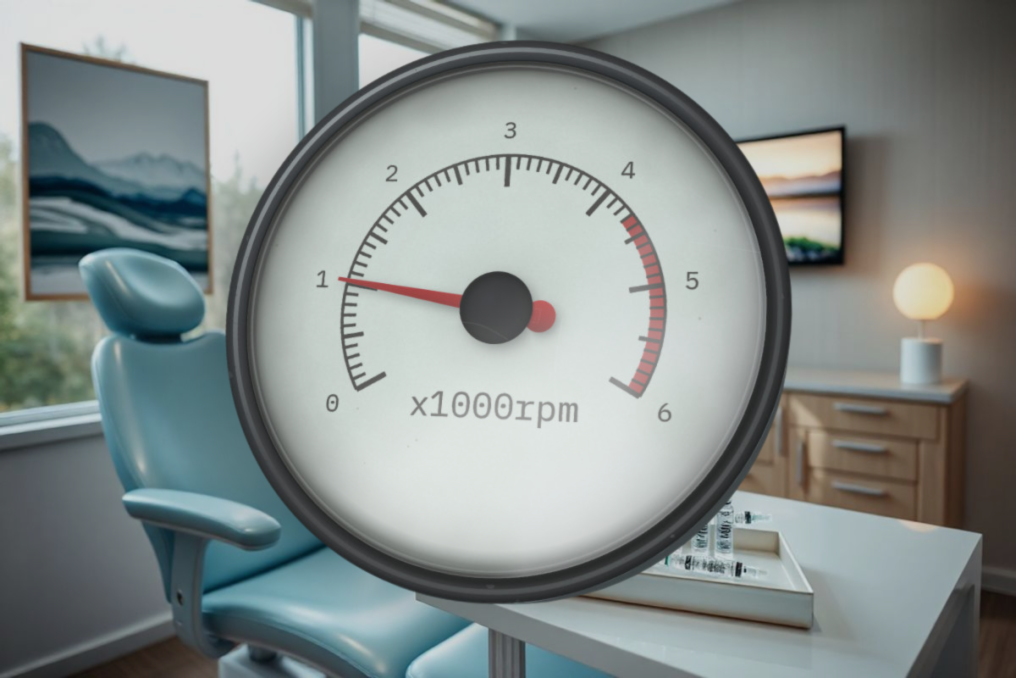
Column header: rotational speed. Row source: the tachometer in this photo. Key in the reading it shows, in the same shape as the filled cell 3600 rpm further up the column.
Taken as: 1000 rpm
